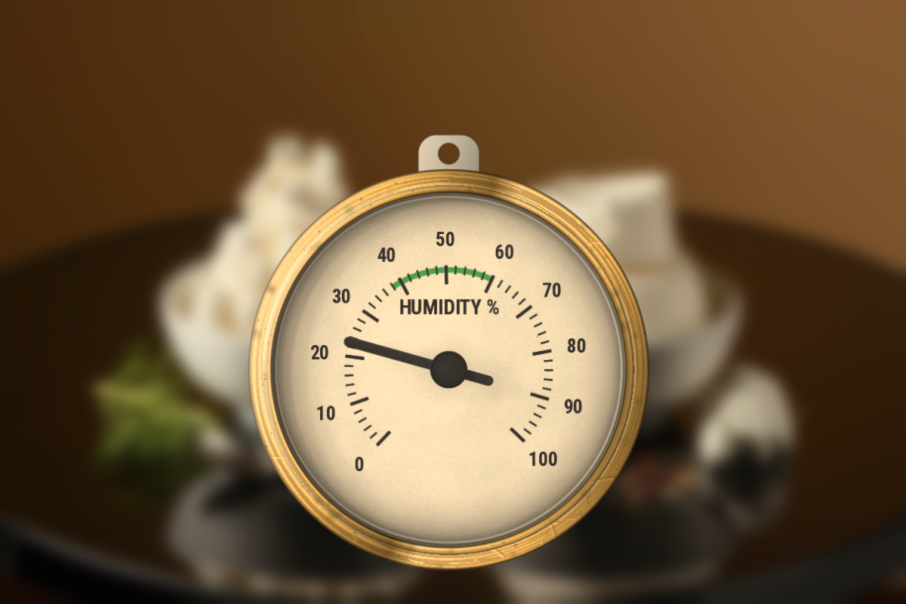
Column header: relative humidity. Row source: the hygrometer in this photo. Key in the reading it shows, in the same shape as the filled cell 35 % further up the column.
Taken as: 23 %
